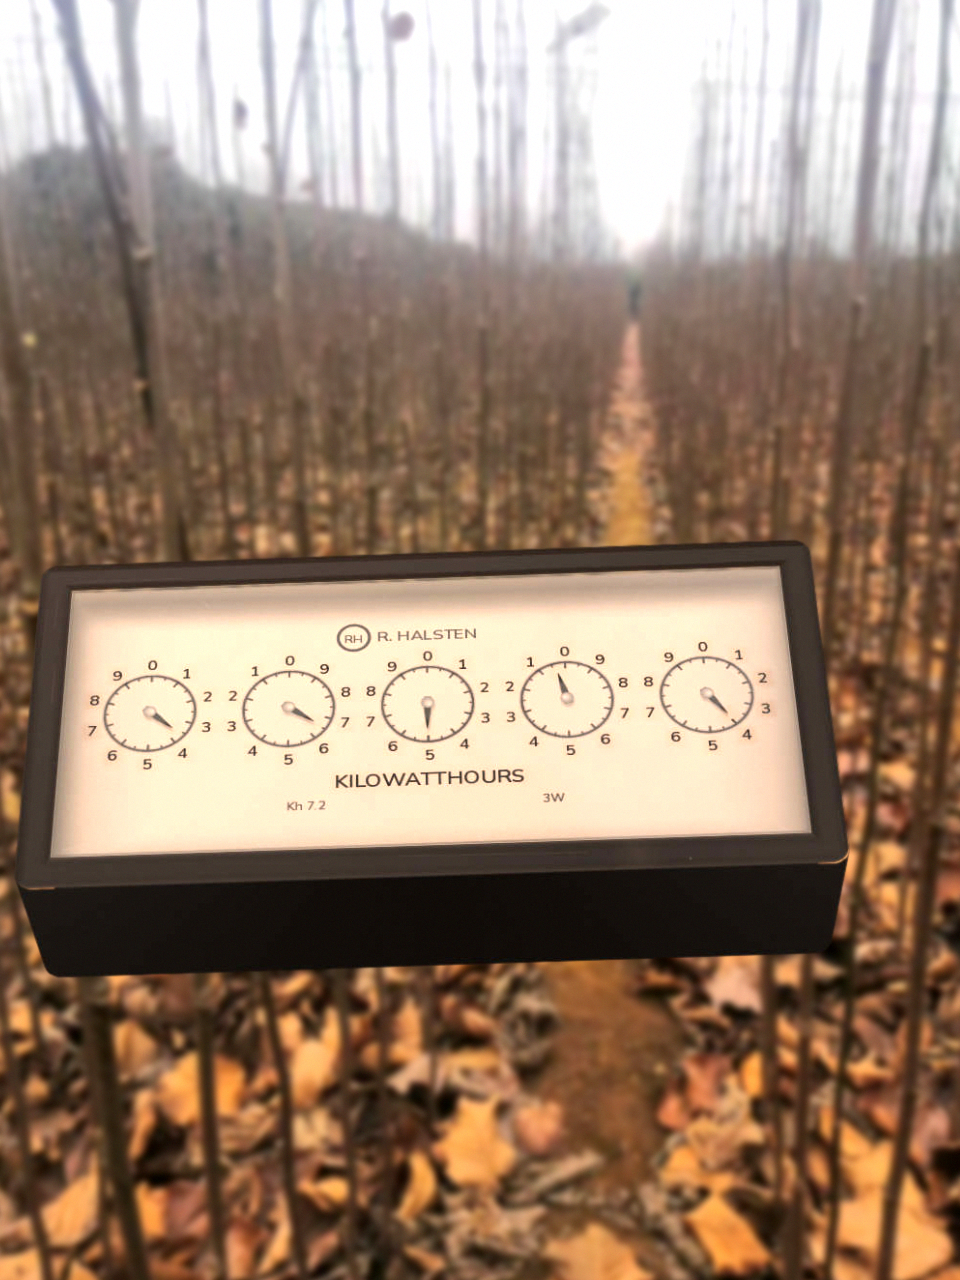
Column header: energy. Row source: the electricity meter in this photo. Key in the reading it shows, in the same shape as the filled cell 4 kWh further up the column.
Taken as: 36504 kWh
